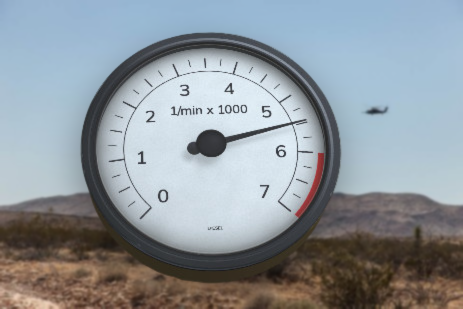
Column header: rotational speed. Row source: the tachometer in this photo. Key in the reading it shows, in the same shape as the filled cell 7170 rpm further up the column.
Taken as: 5500 rpm
